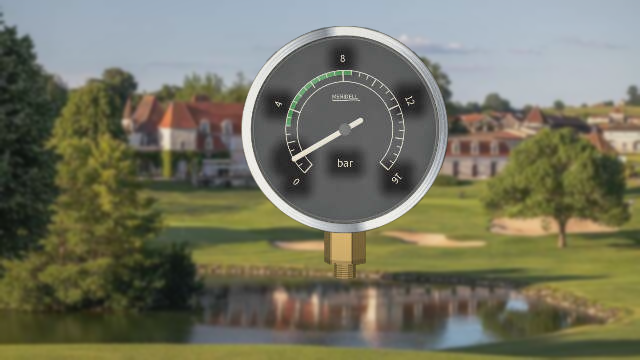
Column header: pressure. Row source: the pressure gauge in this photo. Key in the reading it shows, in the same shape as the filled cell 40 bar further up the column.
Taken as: 1 bar
